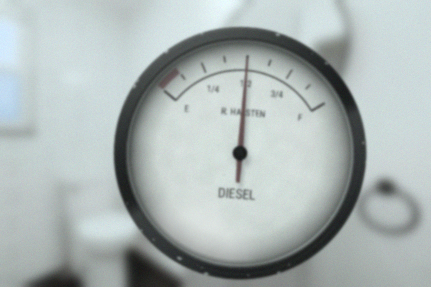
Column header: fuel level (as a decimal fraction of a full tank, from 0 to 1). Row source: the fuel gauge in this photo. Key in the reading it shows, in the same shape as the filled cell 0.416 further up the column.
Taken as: 0.5
